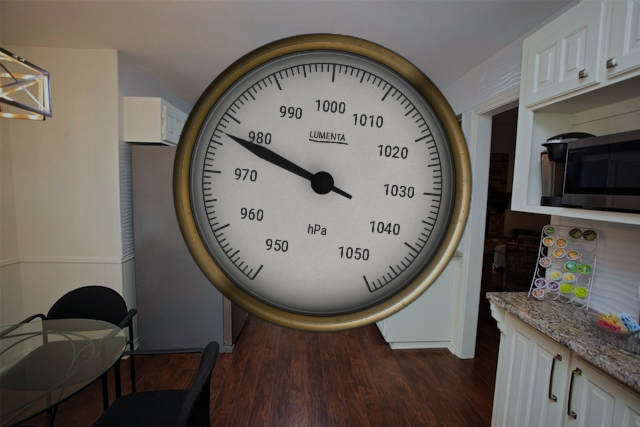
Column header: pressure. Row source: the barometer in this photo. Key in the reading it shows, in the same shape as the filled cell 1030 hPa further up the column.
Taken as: 977 hPa
